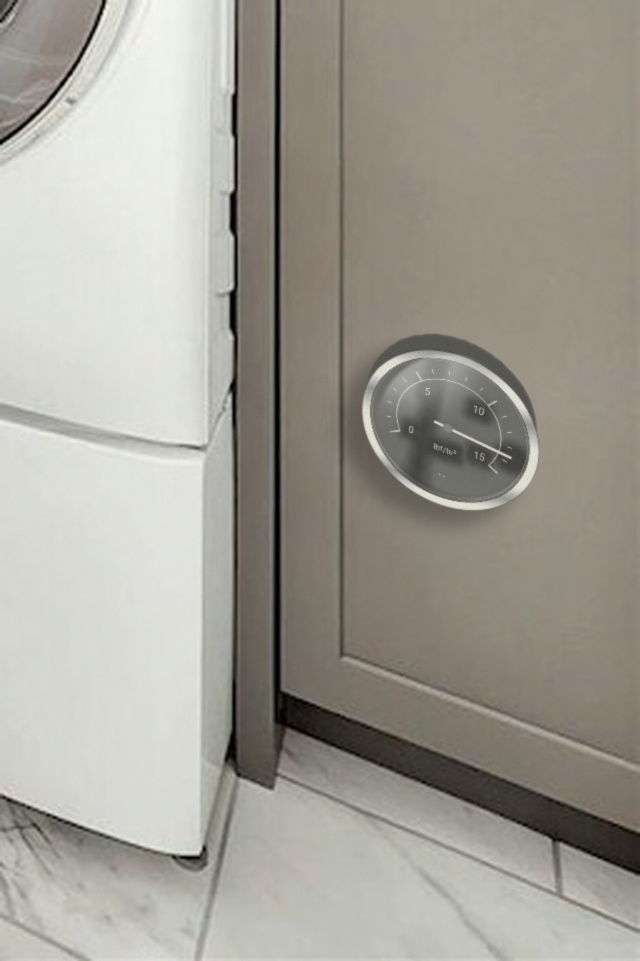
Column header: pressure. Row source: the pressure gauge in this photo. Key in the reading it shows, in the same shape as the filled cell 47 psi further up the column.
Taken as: 13.5 psi
